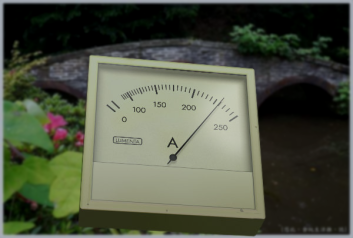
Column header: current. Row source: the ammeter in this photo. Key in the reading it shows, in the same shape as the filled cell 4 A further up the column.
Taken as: 230 A
